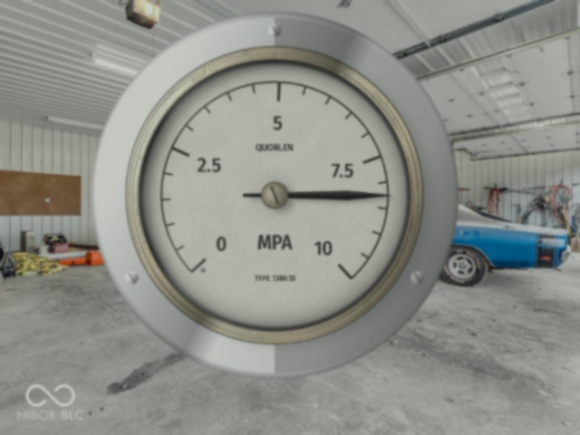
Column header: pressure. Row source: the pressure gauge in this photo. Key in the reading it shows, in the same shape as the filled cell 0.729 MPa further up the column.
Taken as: 8.25 MPa
